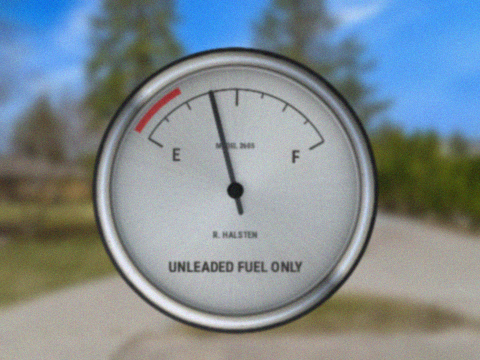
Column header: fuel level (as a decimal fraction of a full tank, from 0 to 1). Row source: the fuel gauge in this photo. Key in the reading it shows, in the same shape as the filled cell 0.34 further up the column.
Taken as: 0.375
